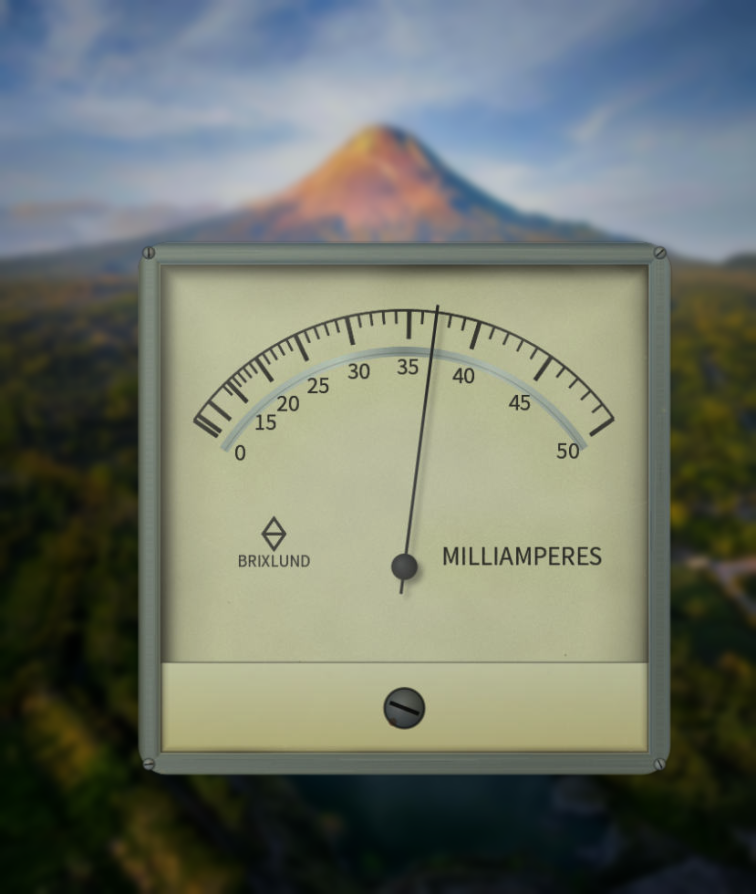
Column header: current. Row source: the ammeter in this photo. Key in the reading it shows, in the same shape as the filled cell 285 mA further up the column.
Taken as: 37 mA
